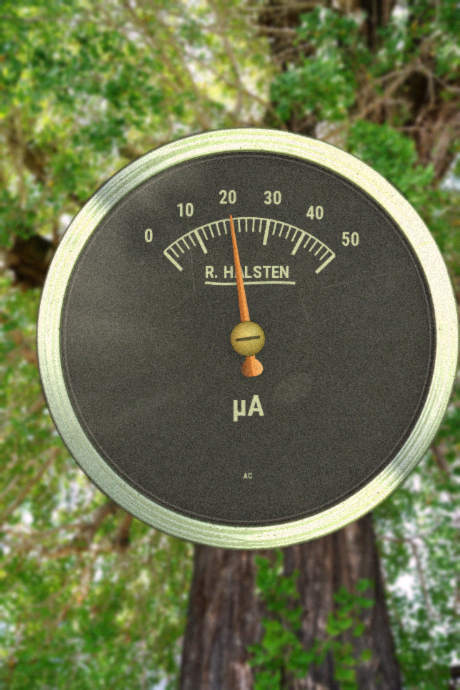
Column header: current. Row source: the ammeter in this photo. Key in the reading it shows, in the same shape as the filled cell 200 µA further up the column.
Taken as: 20 µA
